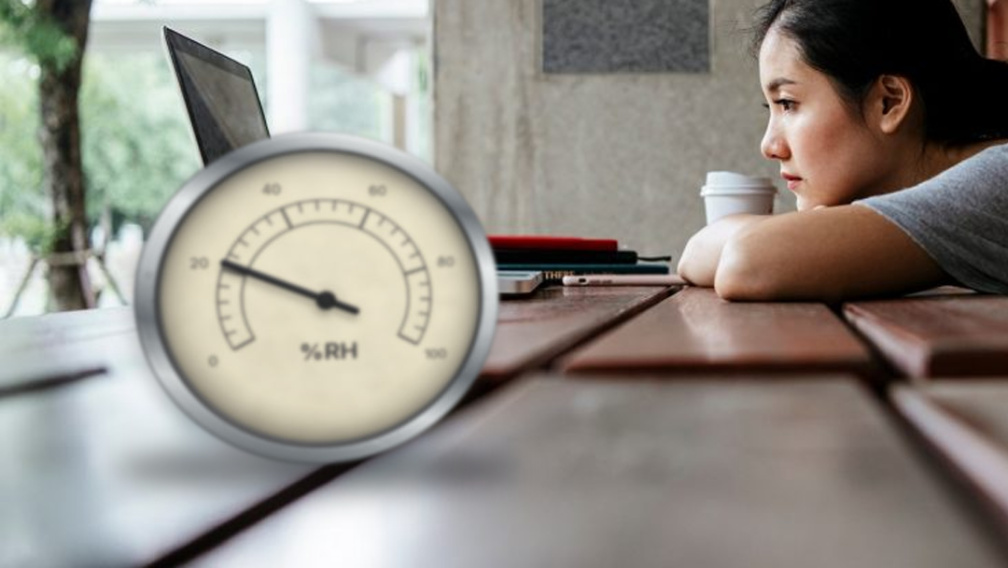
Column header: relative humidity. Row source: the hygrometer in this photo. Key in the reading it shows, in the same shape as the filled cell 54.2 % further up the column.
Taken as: 22 %
